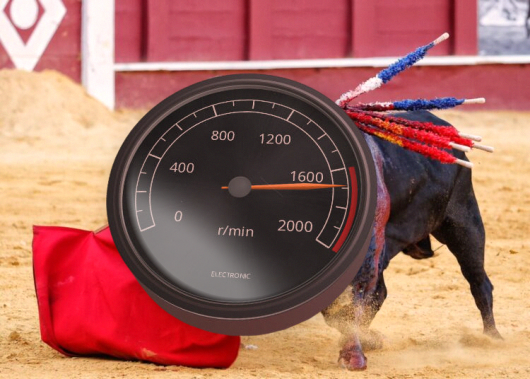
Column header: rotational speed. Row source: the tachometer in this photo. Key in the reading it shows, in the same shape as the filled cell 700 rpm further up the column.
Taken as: 1700 rpm
